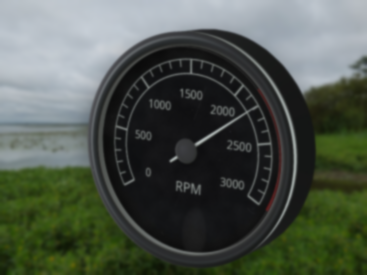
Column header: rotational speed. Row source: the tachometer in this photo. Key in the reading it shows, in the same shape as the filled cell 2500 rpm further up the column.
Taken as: 2200 rpm
